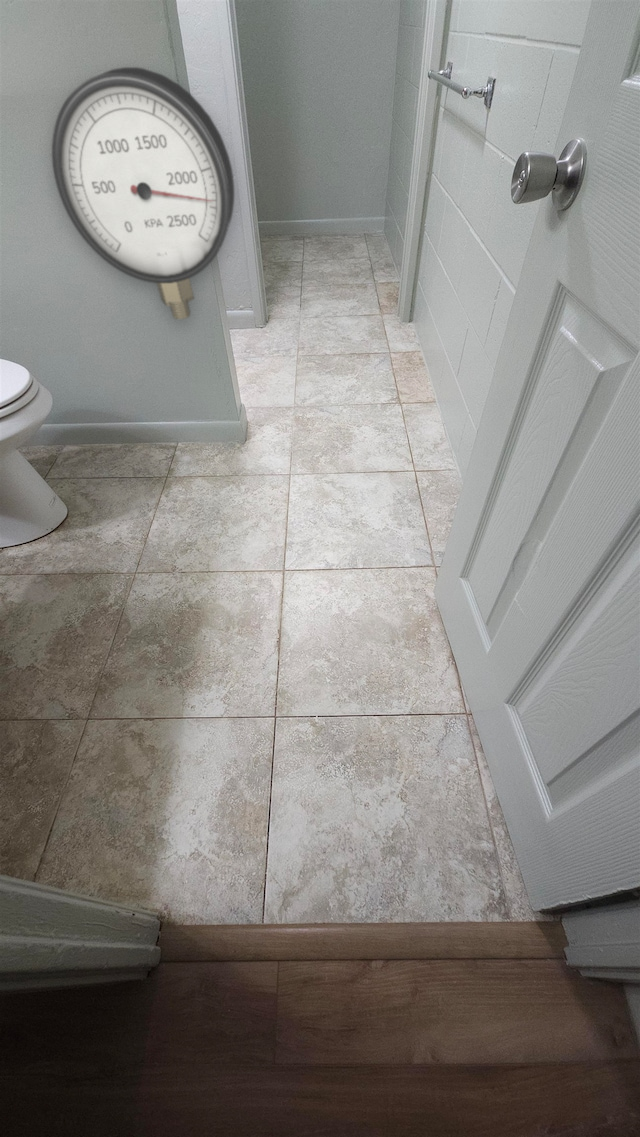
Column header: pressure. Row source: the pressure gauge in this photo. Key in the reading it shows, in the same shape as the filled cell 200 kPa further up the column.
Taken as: 2200 kPa
